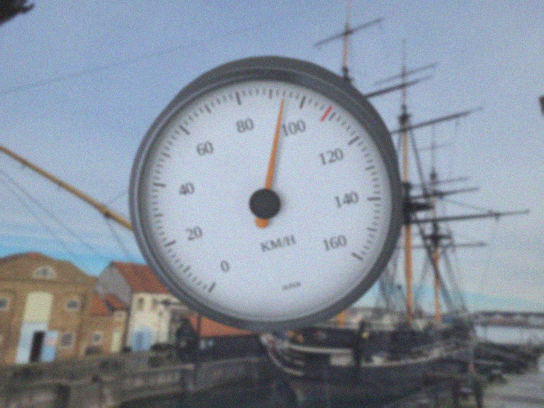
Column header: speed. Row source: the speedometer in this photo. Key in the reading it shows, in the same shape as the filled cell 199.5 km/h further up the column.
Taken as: 94 km/h
